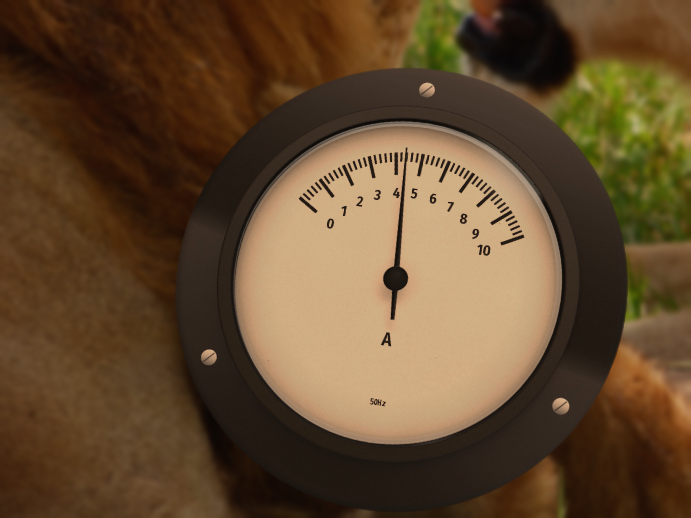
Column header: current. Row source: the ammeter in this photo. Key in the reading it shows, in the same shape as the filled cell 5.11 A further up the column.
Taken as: 4.4 A
